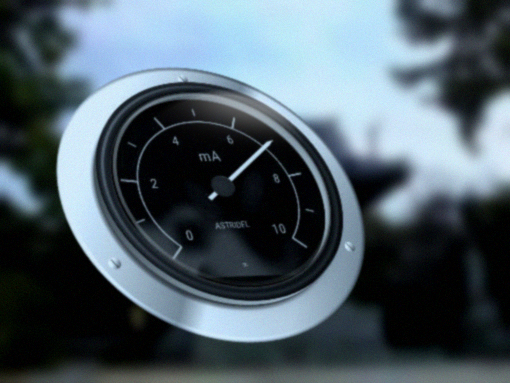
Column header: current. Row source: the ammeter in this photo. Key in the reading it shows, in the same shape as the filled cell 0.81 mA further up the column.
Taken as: 7 mA
